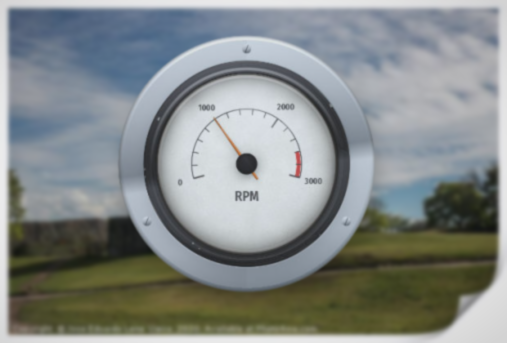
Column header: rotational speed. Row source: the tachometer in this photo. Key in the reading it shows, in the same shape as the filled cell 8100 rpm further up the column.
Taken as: 1000 rpm
